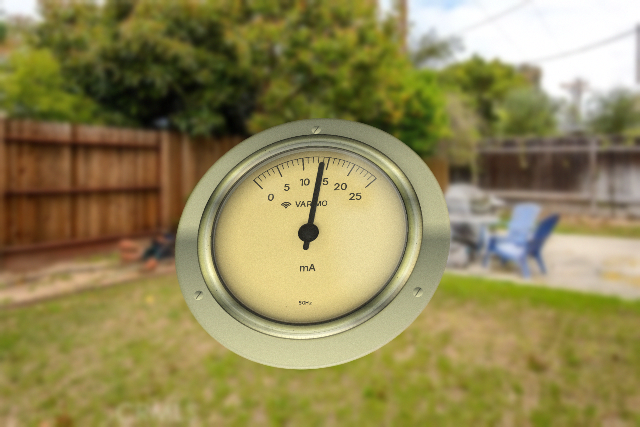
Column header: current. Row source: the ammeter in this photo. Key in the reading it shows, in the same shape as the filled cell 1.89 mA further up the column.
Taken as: 14 mA
